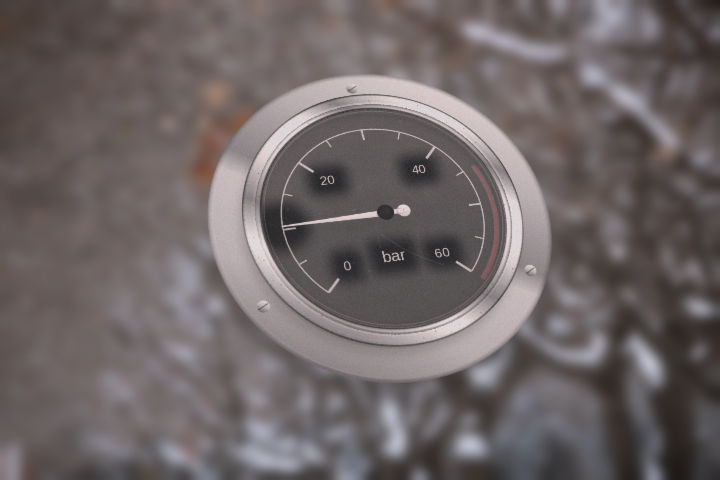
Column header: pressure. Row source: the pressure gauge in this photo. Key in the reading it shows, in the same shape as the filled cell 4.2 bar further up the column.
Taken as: 10 bar
